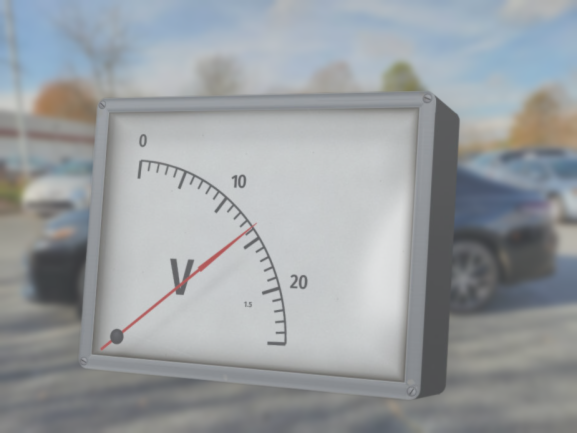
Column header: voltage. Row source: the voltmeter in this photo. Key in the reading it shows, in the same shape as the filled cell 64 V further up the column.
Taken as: 14 V
